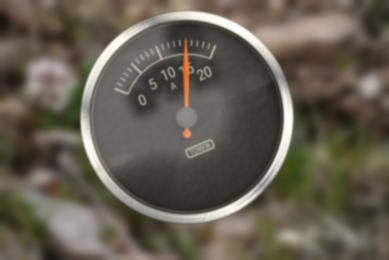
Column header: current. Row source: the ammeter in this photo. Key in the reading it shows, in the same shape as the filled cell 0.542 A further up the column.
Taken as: 15 A
